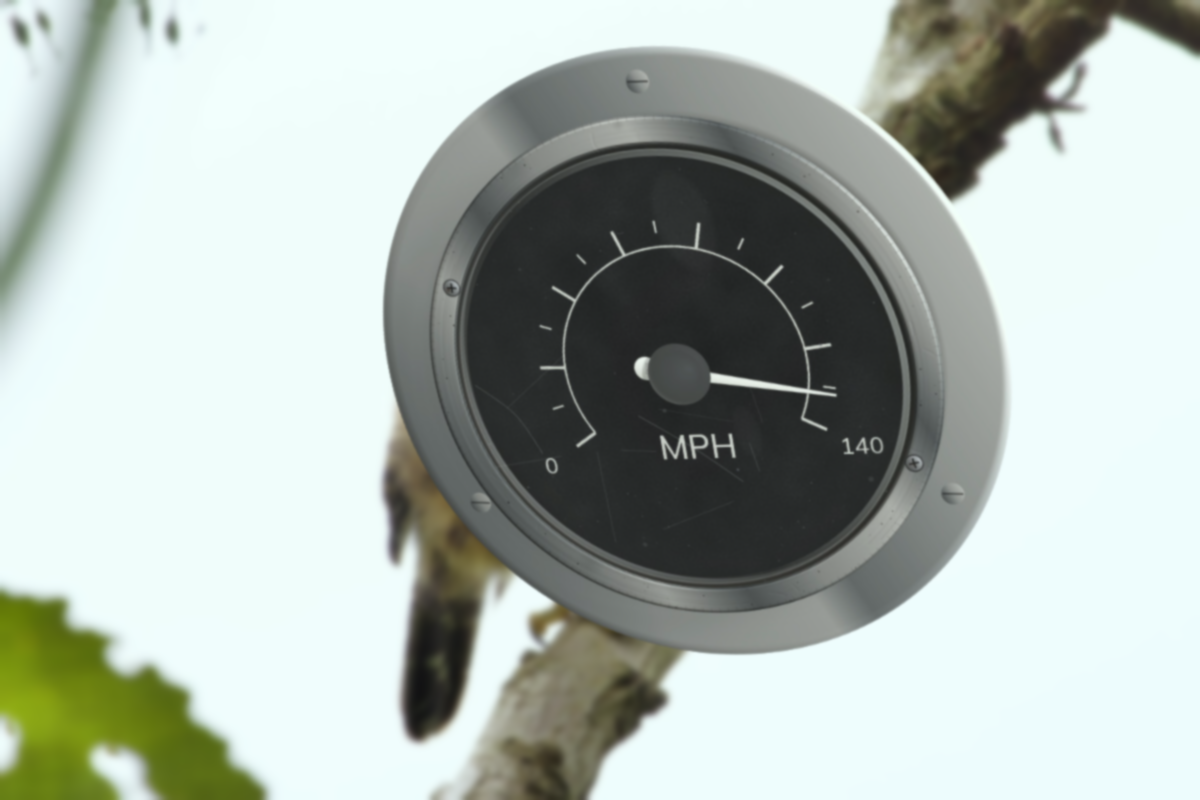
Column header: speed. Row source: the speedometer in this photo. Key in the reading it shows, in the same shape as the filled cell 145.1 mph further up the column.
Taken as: 130 mph
